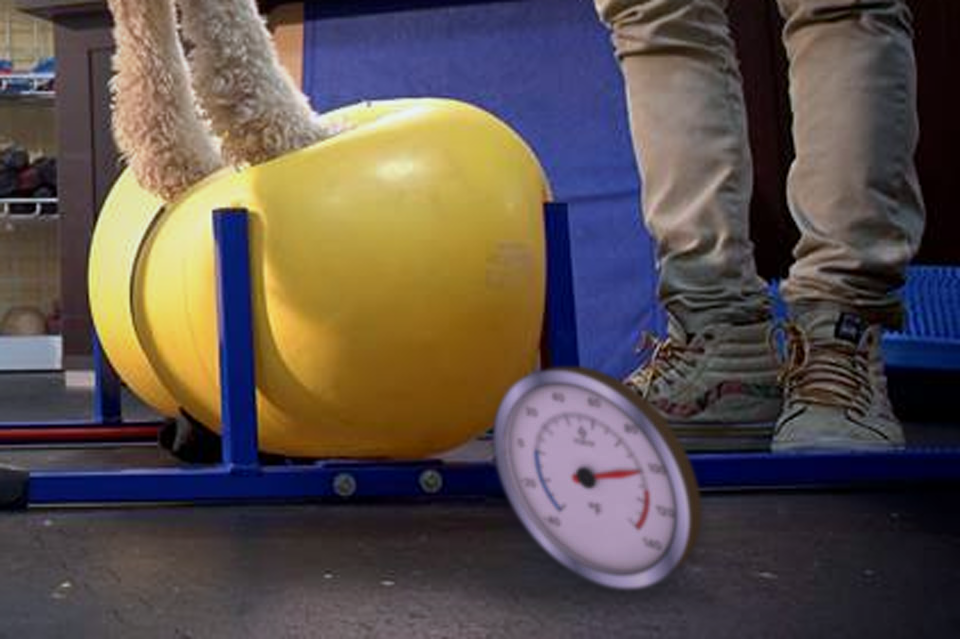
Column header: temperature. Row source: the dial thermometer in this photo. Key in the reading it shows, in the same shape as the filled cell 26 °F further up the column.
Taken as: 100 °F
